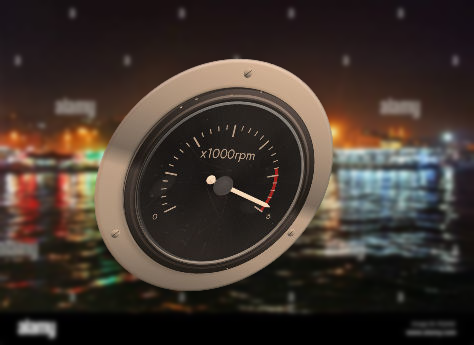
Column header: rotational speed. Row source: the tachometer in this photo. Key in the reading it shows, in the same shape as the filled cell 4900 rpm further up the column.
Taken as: 5800 rpm
